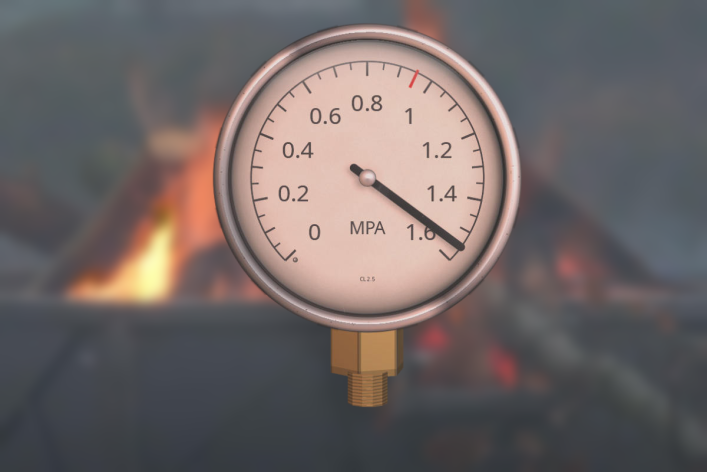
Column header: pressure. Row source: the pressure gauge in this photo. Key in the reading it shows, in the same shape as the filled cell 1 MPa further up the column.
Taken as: 1.55 MPa
